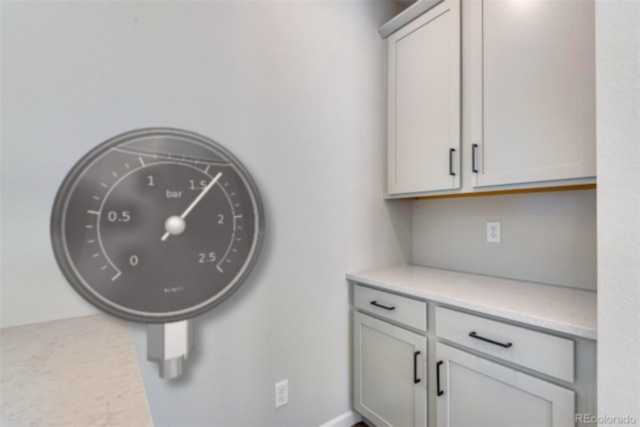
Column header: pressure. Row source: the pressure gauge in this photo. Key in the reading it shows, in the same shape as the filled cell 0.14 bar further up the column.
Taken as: 1.6 bar
